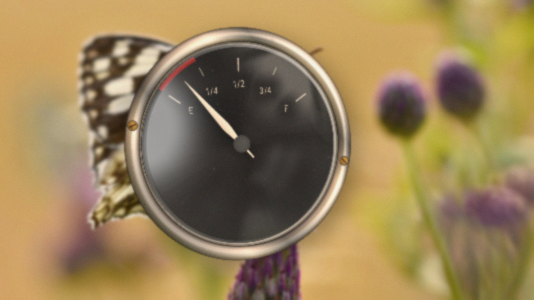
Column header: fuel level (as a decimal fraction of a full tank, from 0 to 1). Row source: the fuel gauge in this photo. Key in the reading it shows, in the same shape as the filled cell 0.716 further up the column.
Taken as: 0.125
